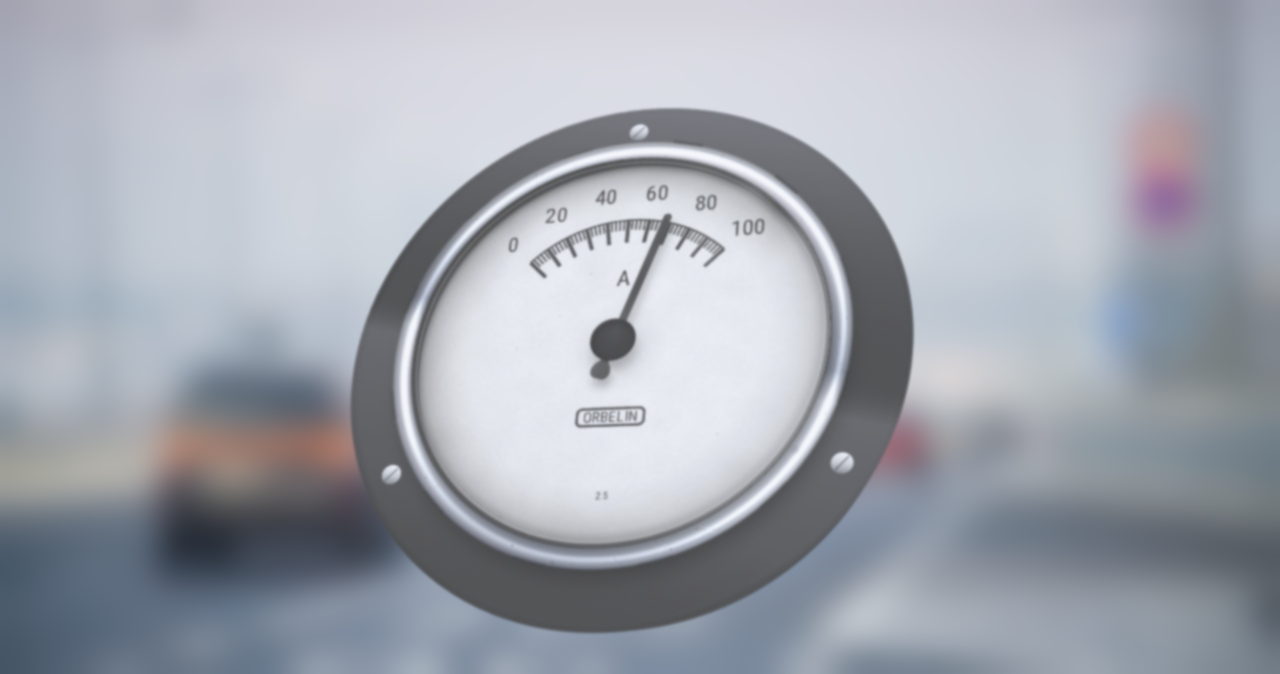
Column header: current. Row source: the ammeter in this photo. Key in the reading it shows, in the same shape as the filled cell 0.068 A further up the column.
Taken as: 70 A
